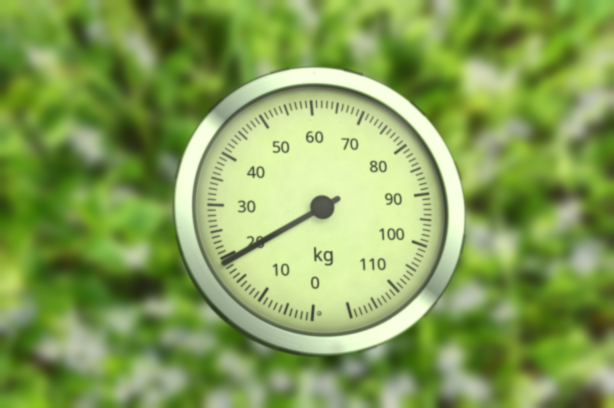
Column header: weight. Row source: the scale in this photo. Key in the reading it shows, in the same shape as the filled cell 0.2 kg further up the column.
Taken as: 19 kg
